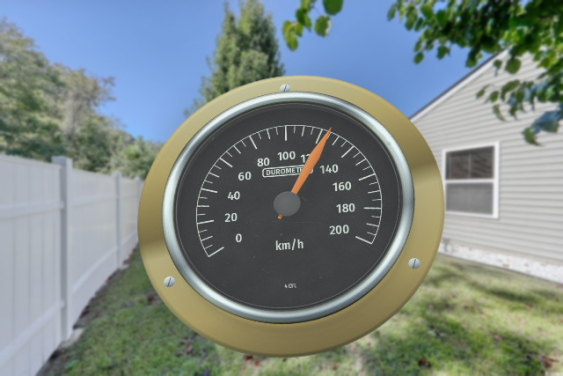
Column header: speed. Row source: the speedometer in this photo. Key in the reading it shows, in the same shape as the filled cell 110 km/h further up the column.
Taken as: 125 km/h
